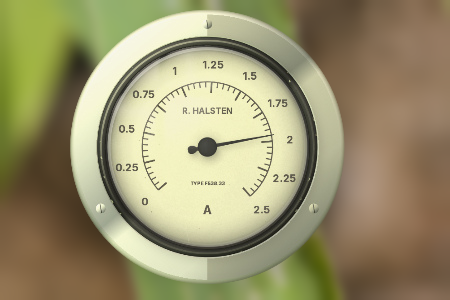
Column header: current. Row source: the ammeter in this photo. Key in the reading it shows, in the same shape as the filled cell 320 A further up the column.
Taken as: 1.95 A
